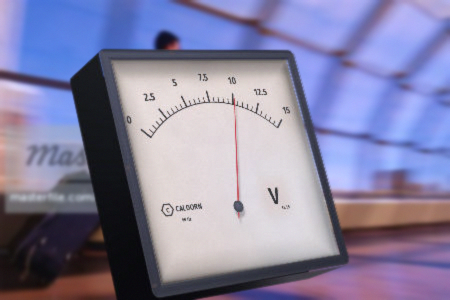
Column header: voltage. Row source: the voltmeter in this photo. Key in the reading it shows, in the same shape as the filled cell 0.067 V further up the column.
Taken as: 10 V
